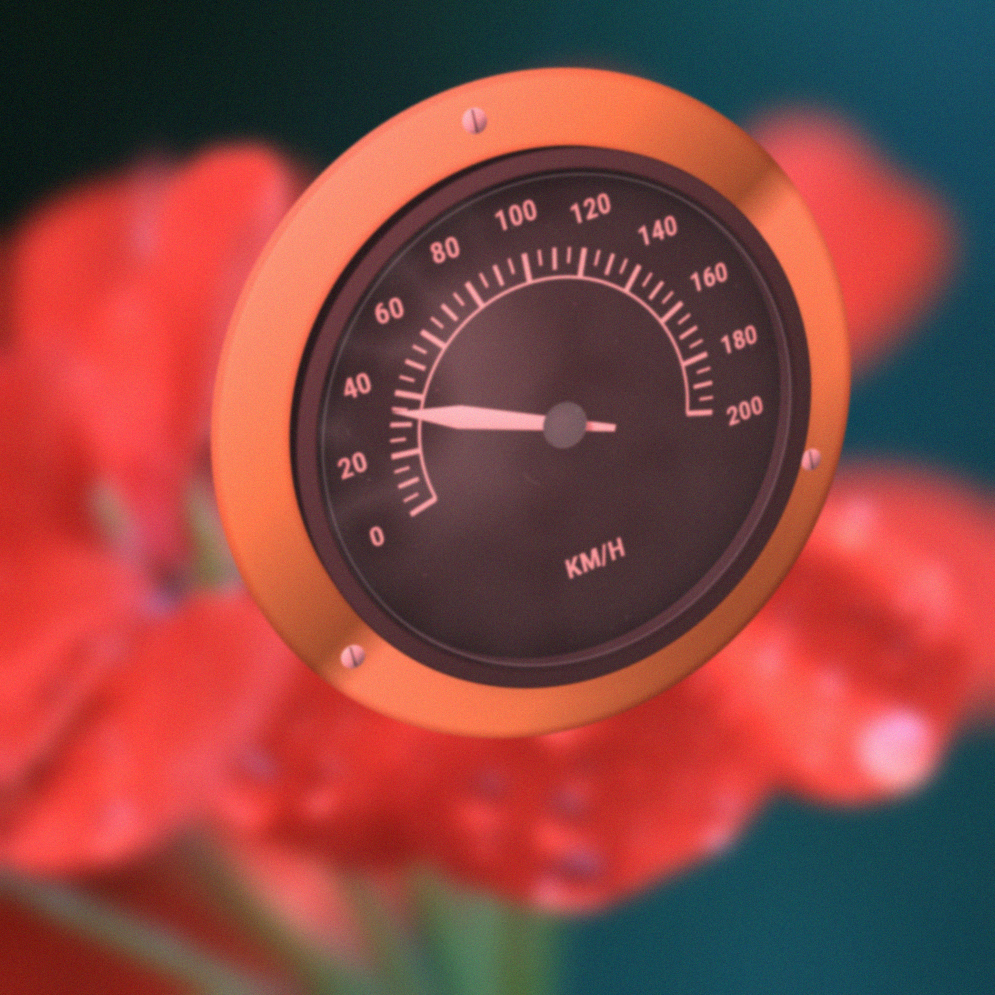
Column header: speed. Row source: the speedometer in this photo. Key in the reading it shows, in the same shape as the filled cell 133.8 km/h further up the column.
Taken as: 35 km/h
